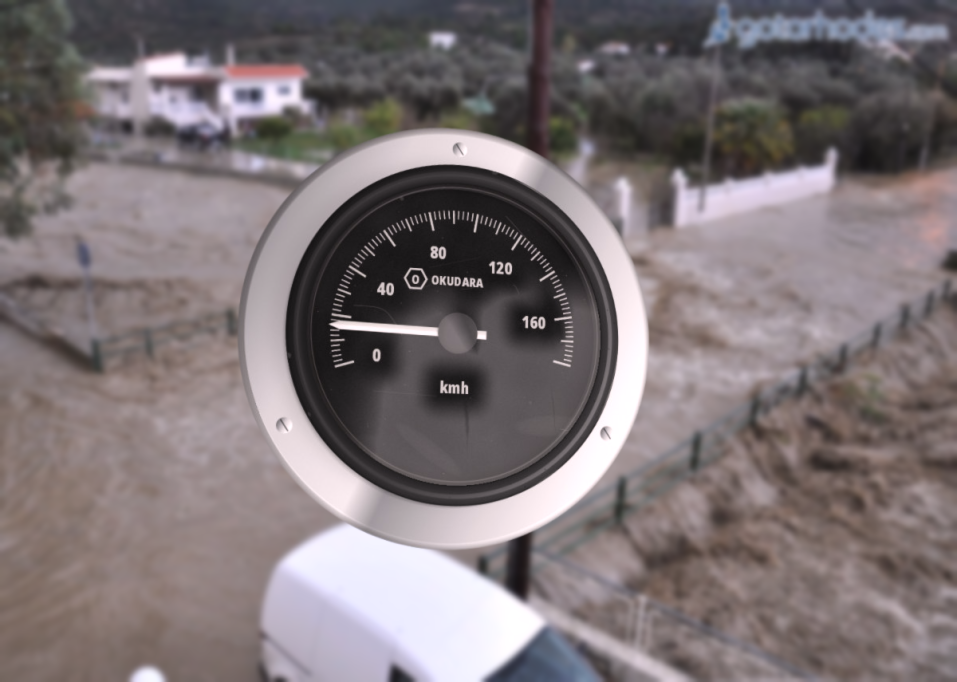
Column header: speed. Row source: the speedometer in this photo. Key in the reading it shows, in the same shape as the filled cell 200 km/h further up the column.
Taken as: 16 km/h
